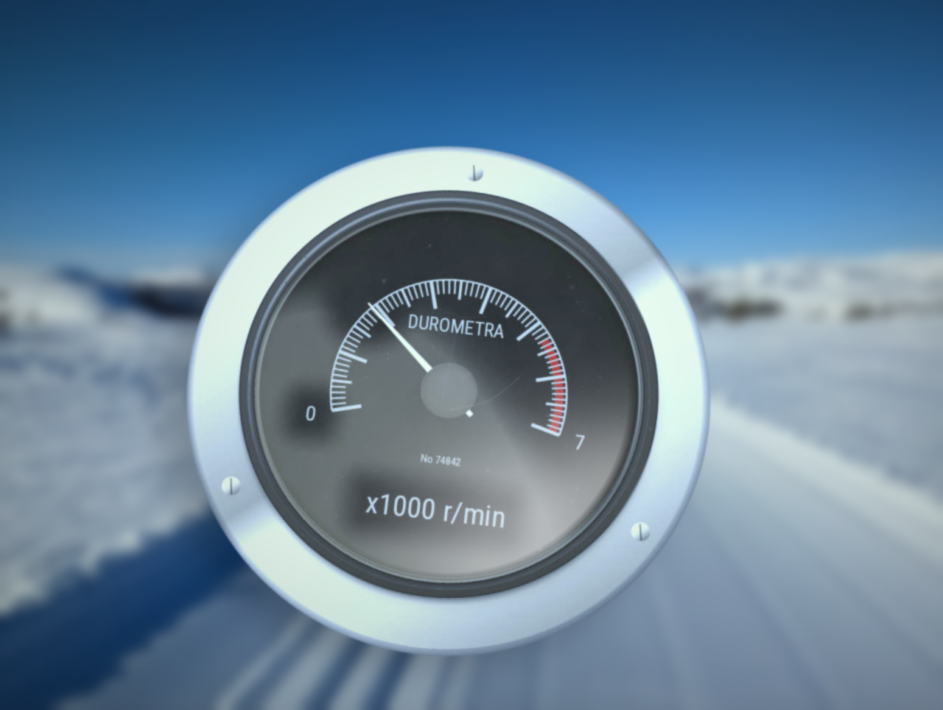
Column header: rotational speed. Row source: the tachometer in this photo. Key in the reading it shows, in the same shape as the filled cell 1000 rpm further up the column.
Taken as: 1900 rpm
